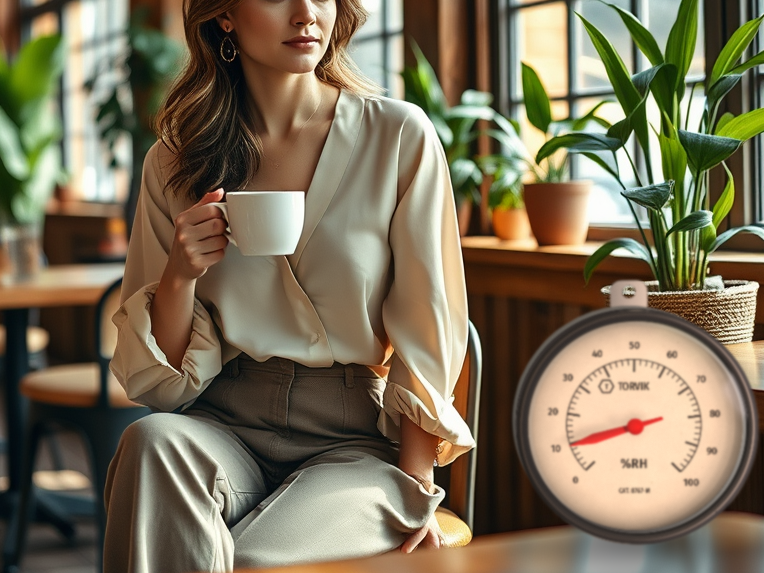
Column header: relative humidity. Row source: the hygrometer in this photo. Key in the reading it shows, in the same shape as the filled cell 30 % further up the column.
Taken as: 10 %
